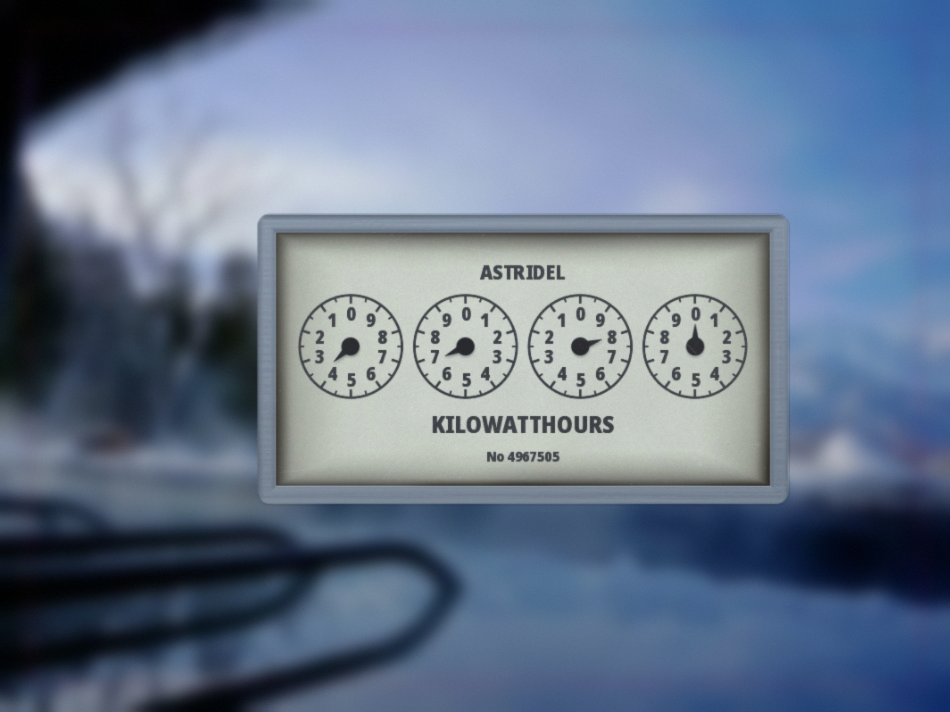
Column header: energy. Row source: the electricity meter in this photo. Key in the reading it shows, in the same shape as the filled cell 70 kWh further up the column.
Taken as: 3680 kWh
